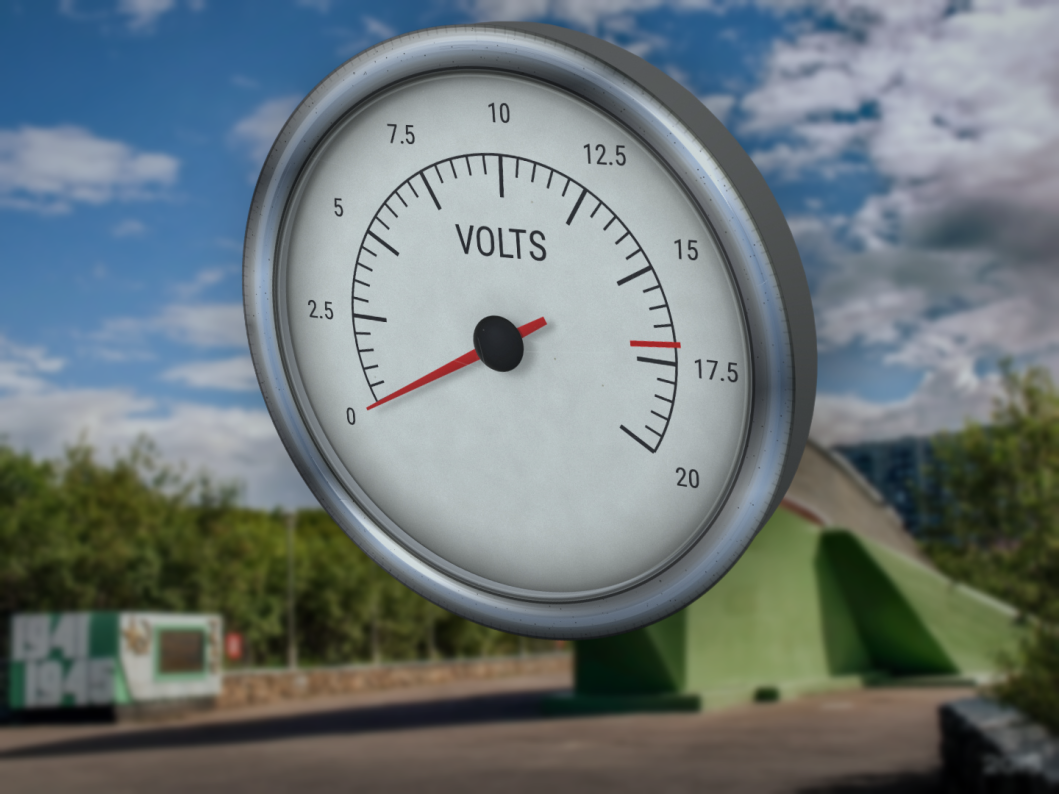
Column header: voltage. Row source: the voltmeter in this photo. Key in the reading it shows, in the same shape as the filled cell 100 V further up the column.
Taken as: 0 V
